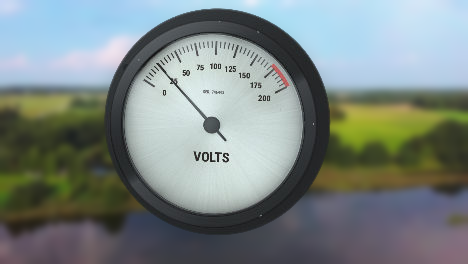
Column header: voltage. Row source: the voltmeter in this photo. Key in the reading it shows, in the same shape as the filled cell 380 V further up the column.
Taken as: 25 V
